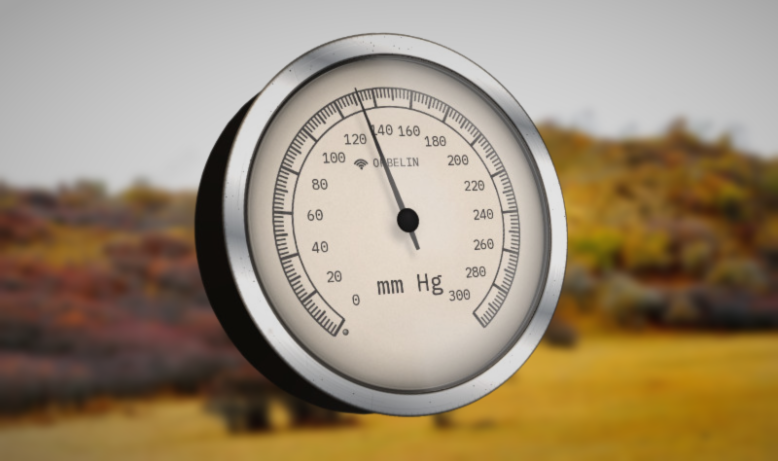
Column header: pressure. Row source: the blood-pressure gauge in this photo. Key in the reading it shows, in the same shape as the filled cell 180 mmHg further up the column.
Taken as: 130 mmHg
